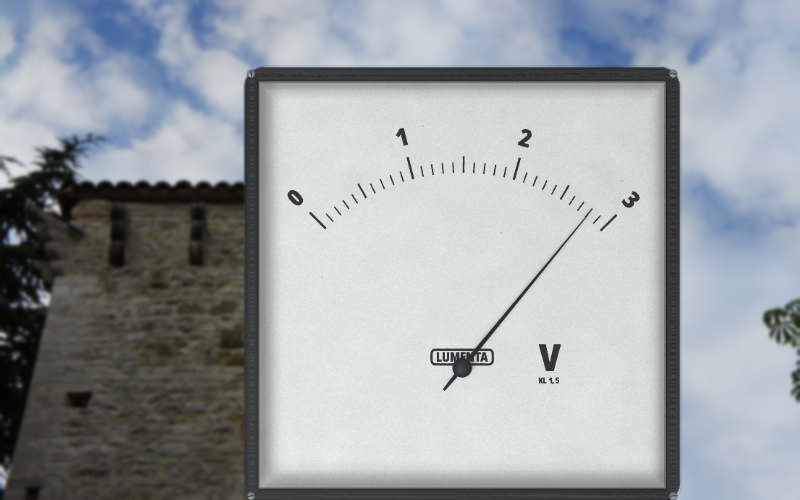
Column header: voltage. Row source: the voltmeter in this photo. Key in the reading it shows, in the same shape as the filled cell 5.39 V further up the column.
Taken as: 2.8 V
